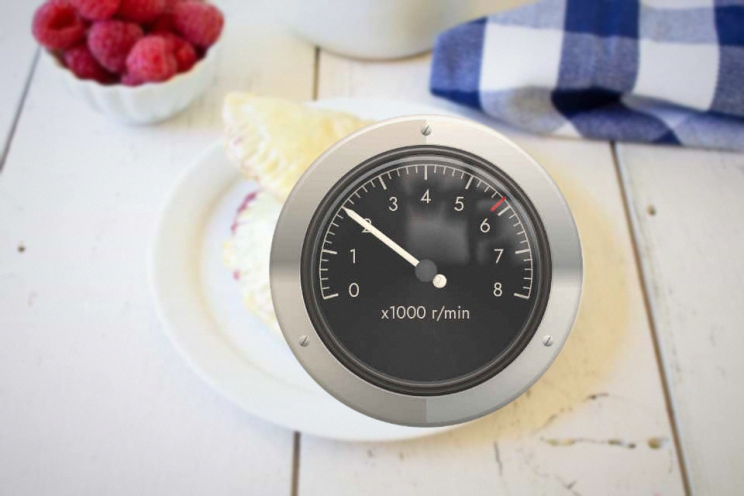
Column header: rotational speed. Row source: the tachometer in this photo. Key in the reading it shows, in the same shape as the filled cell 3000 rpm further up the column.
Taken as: 2000 rpm
